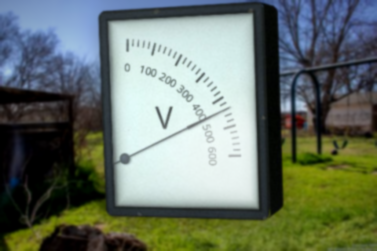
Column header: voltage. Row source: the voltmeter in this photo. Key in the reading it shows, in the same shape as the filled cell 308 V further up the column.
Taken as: 440 V
